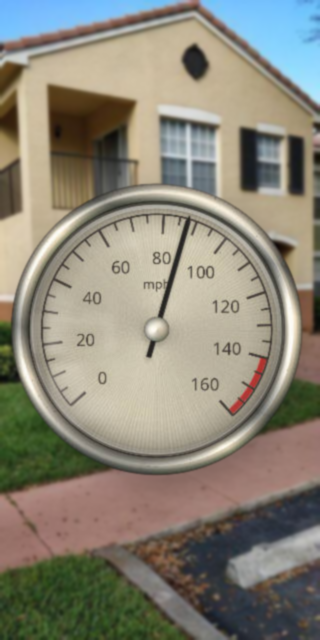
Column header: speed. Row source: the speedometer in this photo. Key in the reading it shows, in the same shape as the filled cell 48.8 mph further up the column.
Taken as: 87.5 mph
